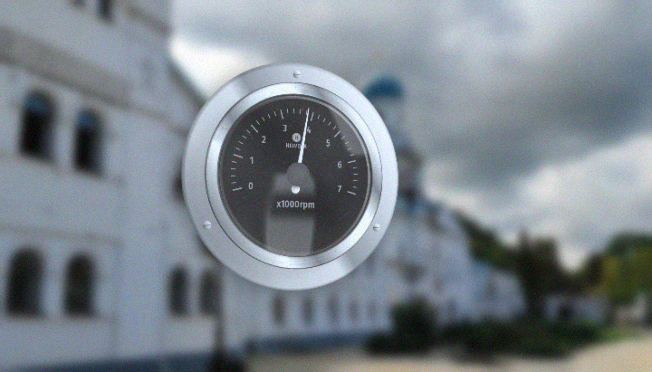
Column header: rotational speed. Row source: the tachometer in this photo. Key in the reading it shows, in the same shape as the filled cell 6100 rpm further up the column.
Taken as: 3800 rpm
